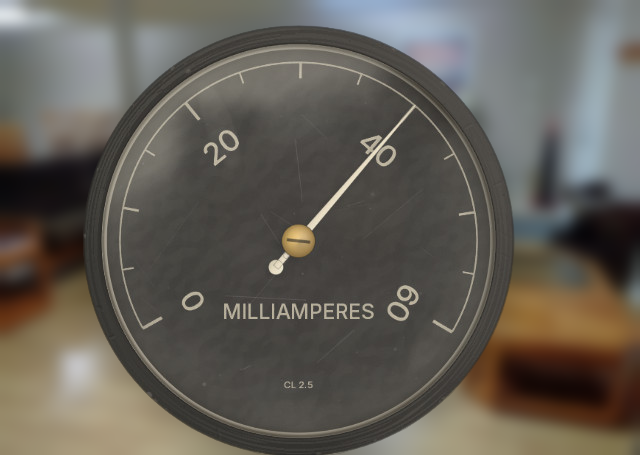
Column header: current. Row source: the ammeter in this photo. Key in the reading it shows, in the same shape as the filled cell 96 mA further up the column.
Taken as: 40 mA
